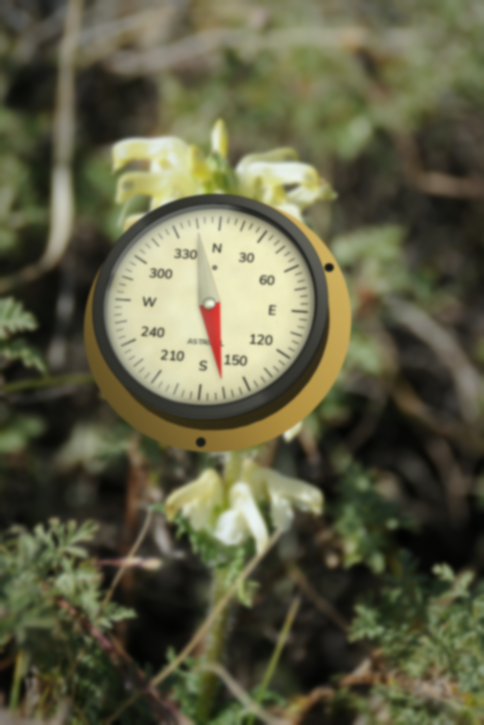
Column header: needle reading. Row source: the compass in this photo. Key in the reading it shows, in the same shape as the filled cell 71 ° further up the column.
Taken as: 165 °
